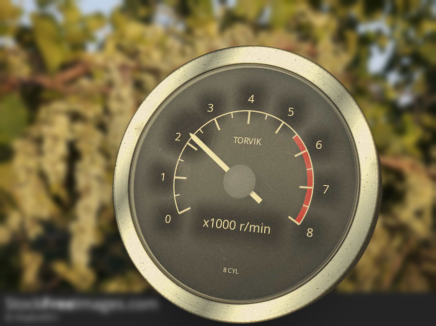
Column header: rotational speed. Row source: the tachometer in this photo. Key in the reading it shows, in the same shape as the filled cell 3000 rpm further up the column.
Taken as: 2250 rpm
